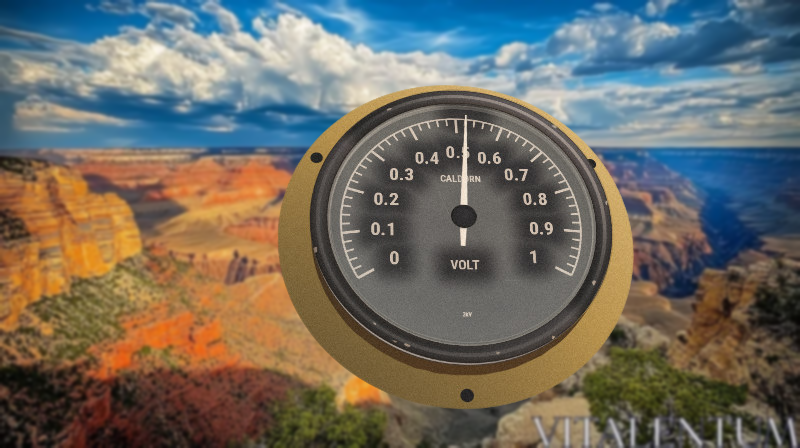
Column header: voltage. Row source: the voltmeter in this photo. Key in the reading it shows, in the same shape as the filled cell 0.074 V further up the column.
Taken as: 0.52 V
